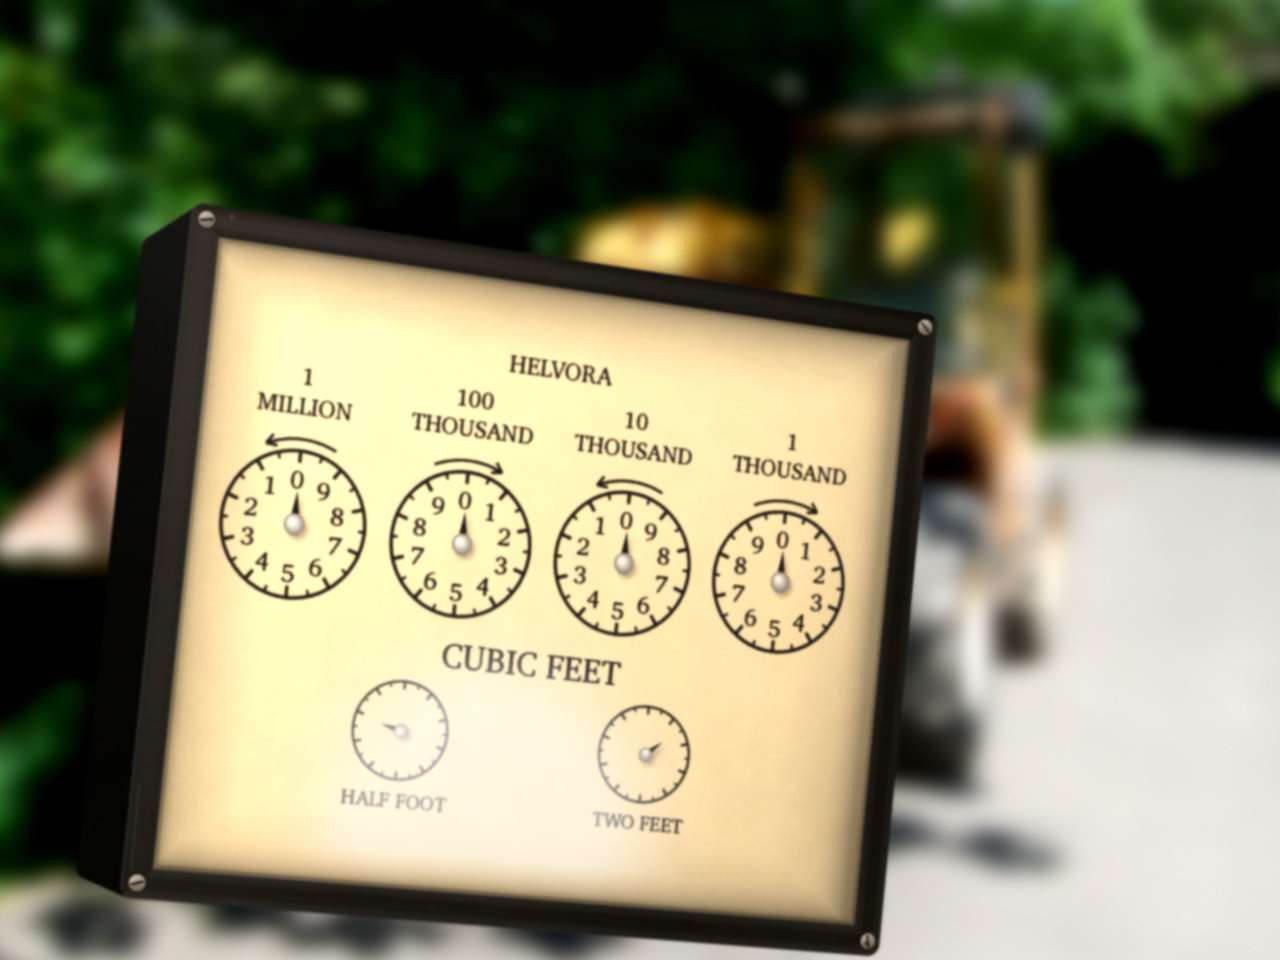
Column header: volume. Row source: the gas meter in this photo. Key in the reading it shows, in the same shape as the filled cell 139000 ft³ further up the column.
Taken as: 0 ft³
